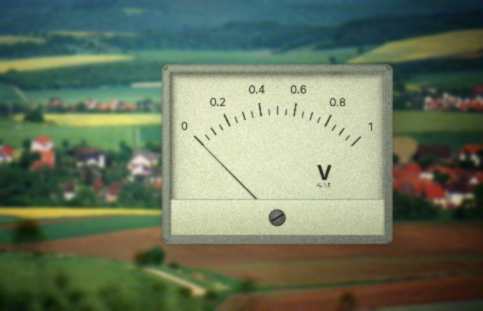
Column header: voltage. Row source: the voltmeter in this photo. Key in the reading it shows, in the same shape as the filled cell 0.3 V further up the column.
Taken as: 0 V
